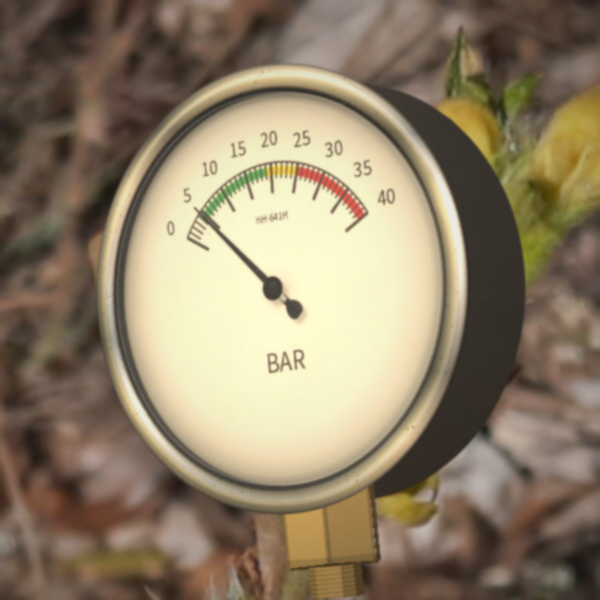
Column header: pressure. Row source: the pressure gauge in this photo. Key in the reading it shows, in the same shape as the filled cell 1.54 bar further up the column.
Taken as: 5 bar
